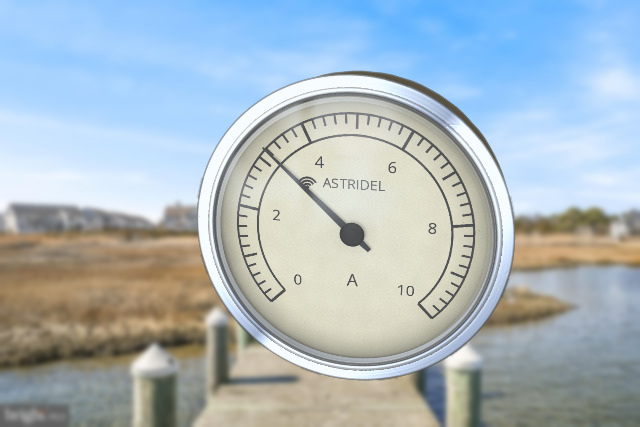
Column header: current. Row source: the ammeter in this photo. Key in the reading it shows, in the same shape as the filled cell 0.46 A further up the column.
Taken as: 3.2 A
